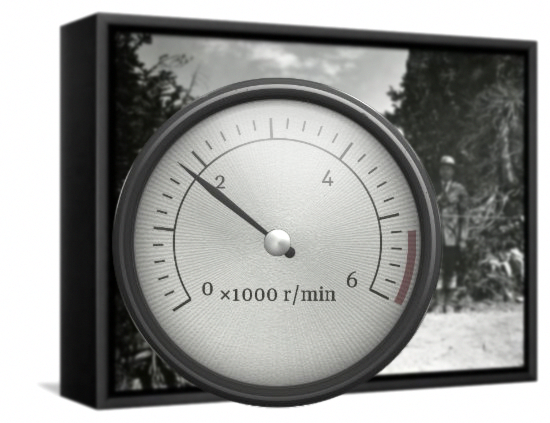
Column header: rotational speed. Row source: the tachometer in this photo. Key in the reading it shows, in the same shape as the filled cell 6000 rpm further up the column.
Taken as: 1800 rpm
